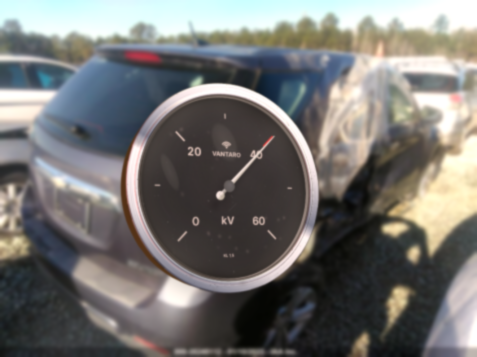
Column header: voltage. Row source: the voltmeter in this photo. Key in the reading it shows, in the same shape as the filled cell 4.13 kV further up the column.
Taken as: 40 kV
